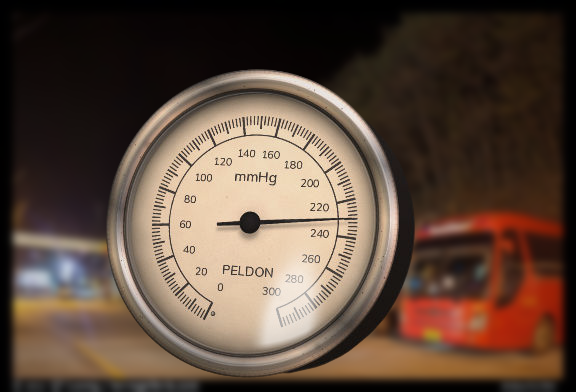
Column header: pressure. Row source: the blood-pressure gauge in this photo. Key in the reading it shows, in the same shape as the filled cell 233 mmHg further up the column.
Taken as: 230 mmHg
